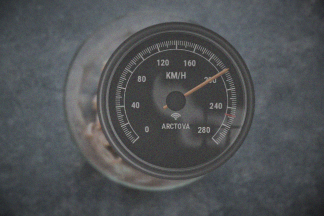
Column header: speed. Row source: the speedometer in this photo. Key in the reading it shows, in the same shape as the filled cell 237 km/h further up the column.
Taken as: 200 km/h
